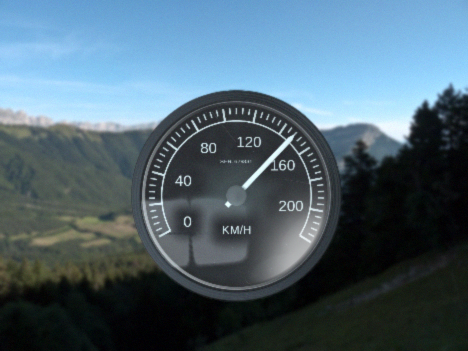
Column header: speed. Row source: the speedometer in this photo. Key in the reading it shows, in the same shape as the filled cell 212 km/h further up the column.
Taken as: 148 km/h
